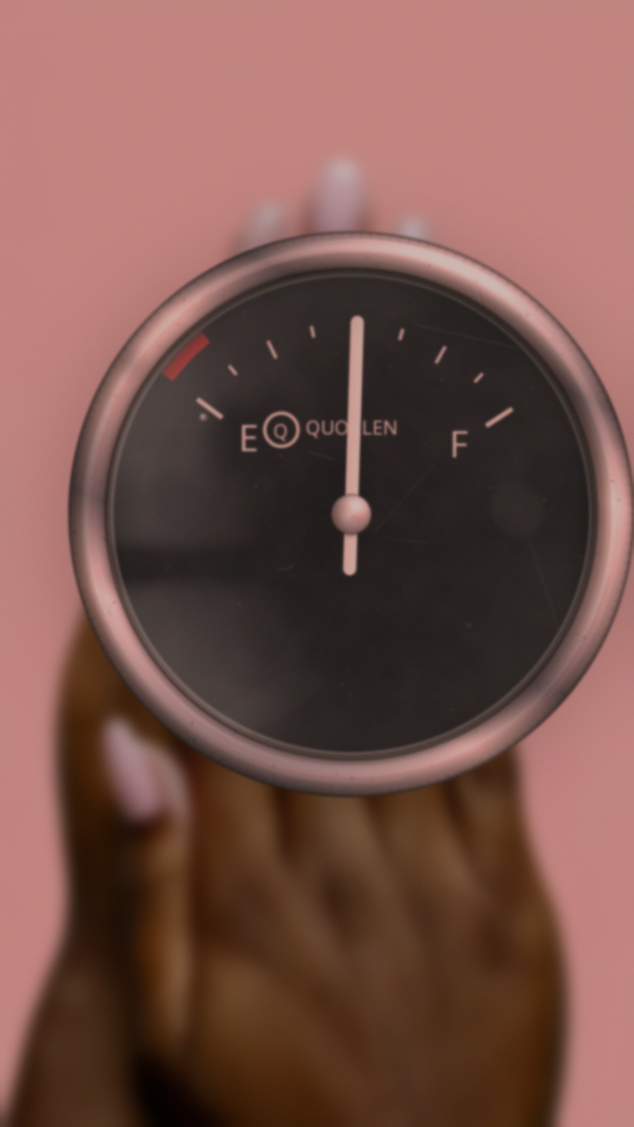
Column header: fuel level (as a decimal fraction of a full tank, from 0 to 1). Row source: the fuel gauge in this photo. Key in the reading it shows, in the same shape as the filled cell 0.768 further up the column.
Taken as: 0.5
